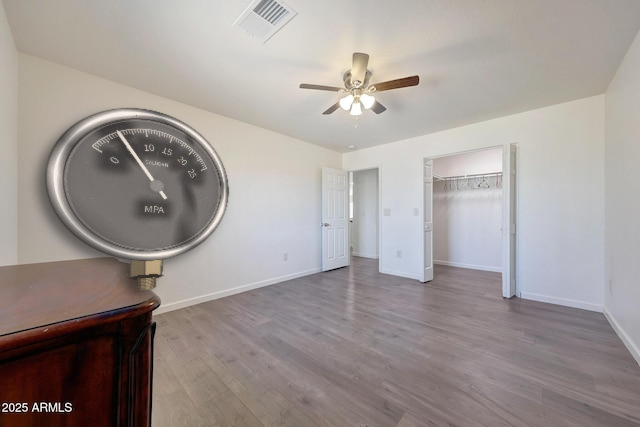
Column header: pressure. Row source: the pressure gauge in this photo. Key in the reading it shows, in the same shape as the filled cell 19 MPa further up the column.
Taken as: 5 MPa
